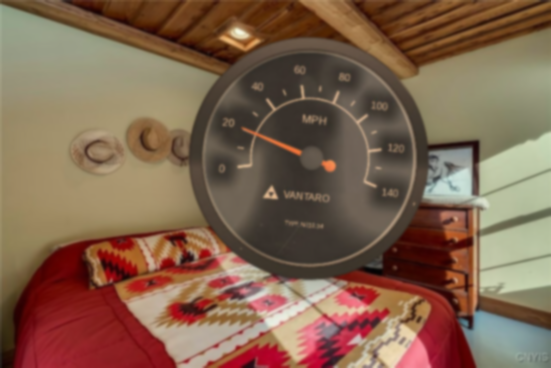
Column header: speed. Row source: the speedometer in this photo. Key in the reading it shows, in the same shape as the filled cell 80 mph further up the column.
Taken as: 20 mph
